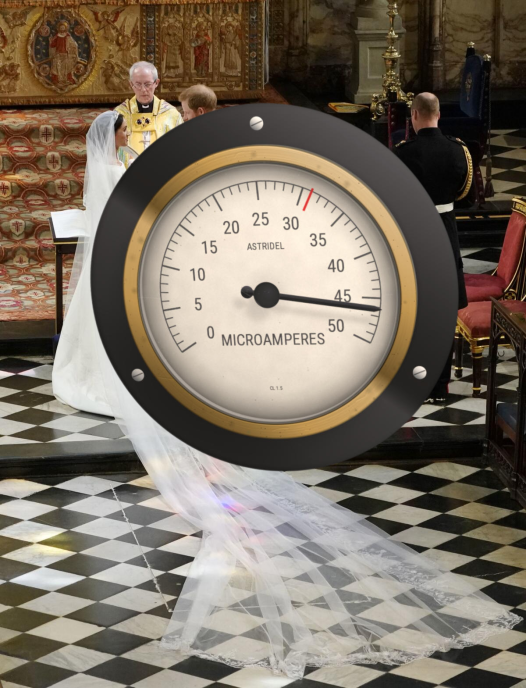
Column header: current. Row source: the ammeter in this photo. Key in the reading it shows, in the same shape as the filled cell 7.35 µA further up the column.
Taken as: 46 µA
